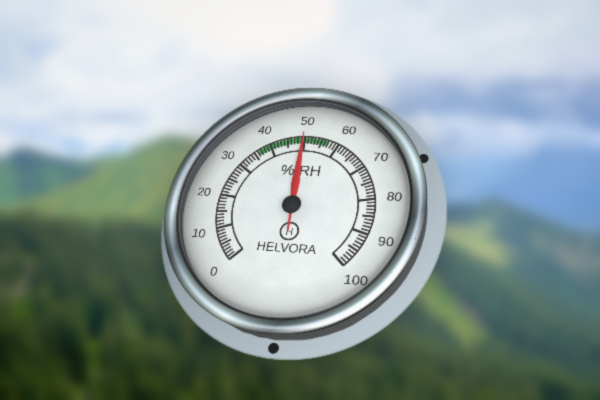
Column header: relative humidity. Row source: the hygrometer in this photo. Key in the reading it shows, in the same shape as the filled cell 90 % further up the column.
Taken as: 50 %
